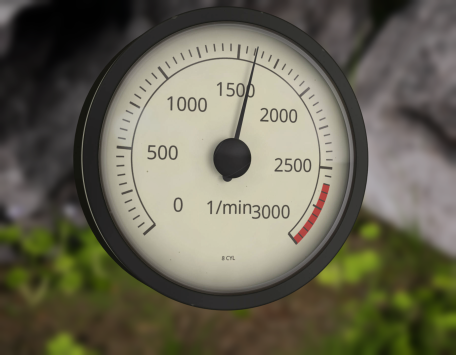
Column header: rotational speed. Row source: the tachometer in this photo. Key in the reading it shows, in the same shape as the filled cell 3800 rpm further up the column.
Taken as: 1600 rpm
